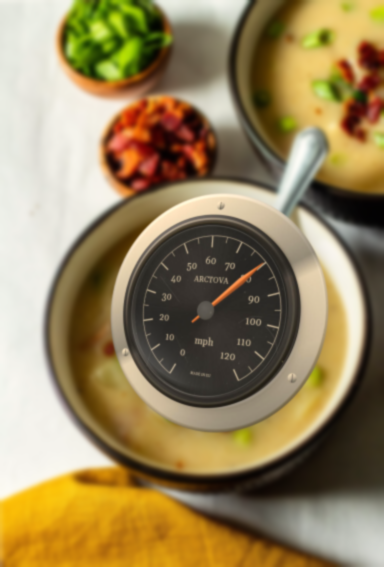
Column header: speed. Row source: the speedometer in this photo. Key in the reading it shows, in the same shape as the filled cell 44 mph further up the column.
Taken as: 80 mph
